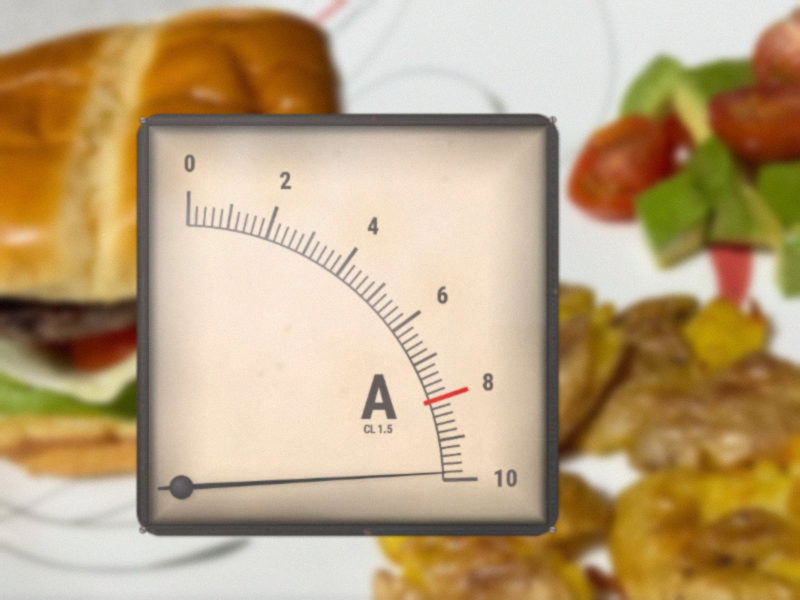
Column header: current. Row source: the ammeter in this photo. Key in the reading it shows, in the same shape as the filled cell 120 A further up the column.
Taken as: 9.8 A
